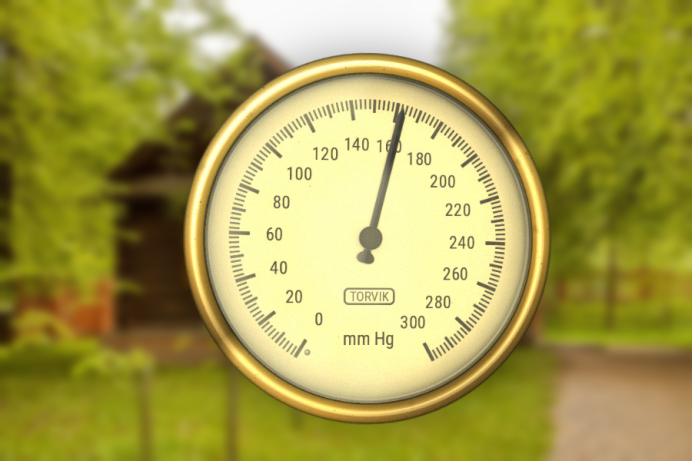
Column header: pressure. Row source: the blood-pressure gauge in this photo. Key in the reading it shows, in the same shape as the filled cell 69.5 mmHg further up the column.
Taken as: 162 mmHg
